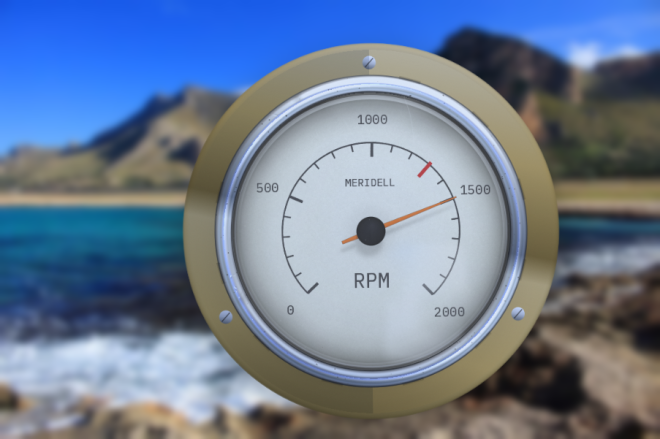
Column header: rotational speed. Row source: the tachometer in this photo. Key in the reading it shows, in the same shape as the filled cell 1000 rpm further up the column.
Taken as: 1500 rpm
